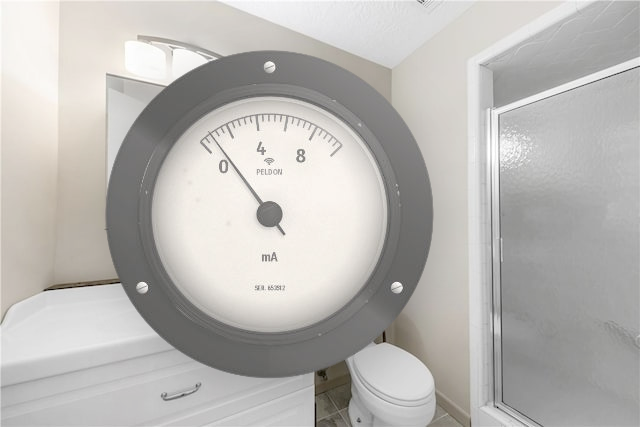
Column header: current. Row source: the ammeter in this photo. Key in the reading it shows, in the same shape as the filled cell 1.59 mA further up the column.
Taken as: 0.8 mA
